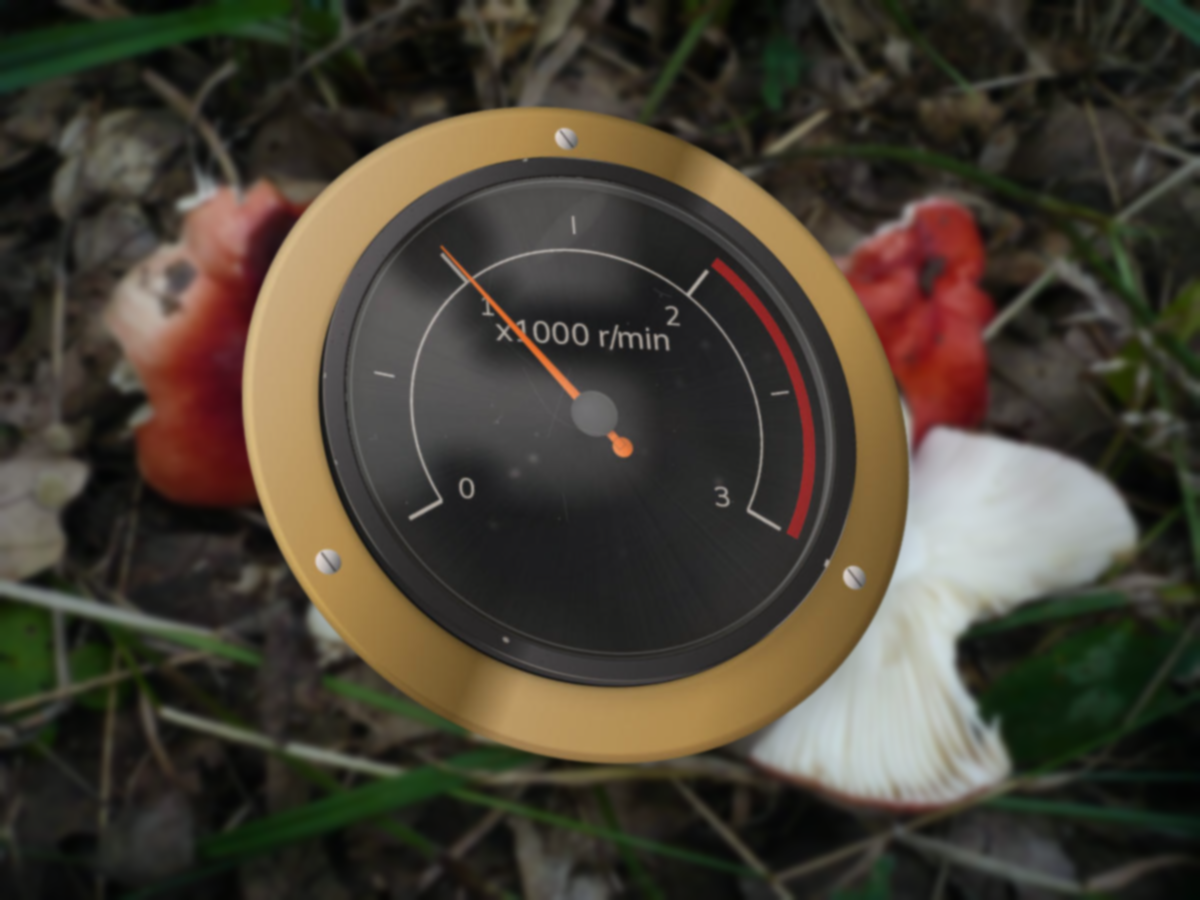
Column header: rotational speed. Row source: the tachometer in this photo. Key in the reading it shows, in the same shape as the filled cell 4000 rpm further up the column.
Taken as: 1000 rpm
